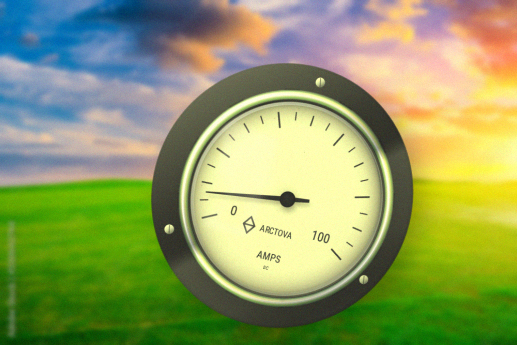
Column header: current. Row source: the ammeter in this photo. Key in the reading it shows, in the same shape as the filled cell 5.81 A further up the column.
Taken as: 7.5 A
